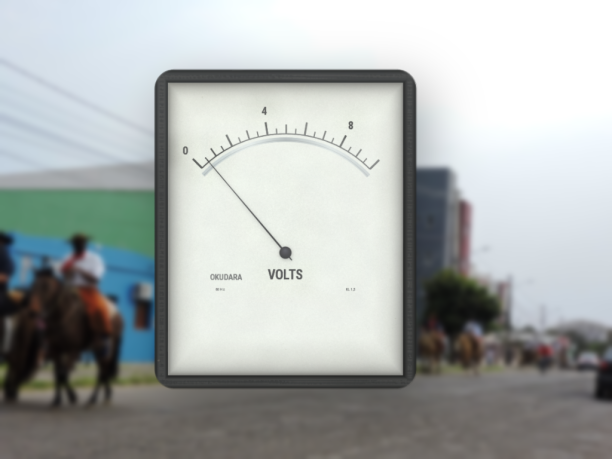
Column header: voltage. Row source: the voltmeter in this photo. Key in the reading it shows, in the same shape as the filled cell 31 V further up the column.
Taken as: 0.5 V
